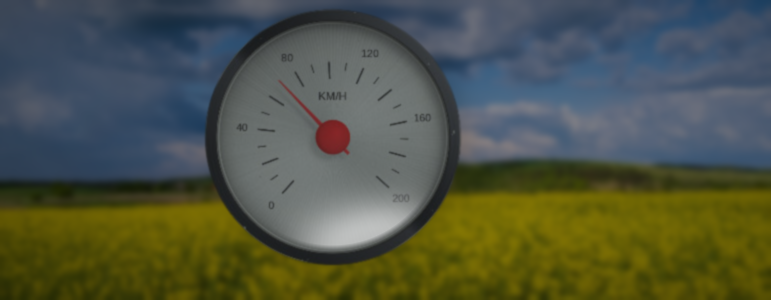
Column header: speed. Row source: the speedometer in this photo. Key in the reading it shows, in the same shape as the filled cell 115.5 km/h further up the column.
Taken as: 70 km/h
